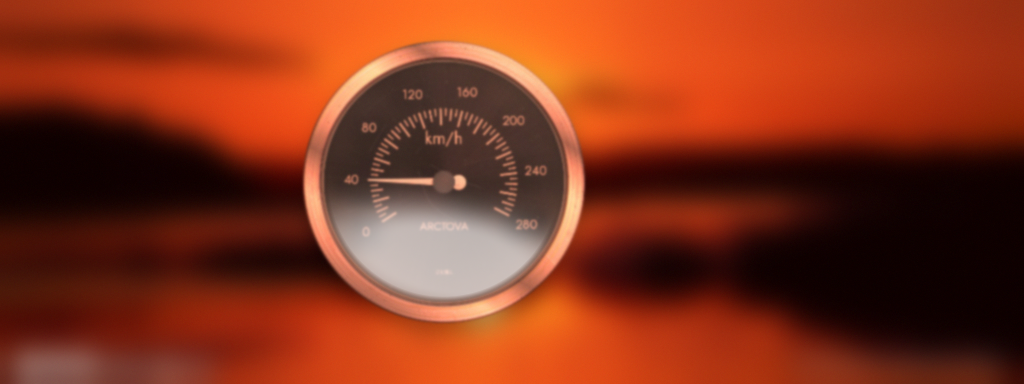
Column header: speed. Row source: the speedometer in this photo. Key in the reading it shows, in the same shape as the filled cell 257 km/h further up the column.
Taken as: 40 km/h
